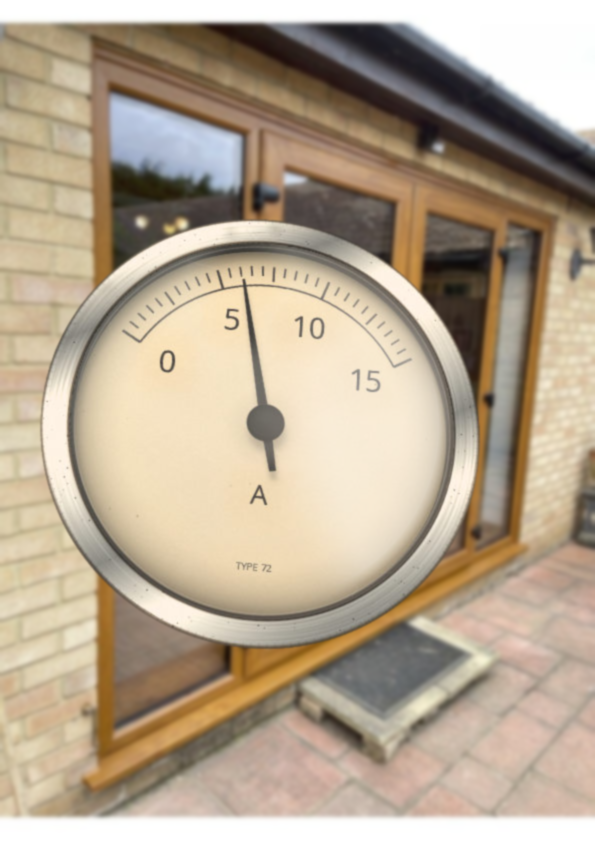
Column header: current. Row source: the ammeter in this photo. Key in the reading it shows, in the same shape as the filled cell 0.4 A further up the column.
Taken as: 6 A
